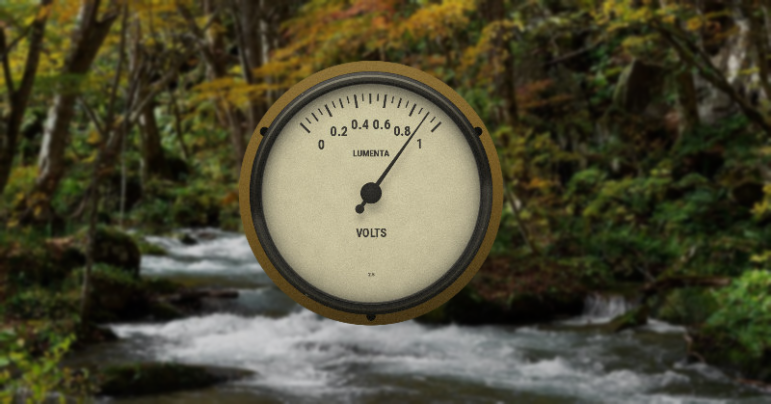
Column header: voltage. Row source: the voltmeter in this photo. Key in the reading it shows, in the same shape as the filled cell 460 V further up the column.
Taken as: 0.9 V
